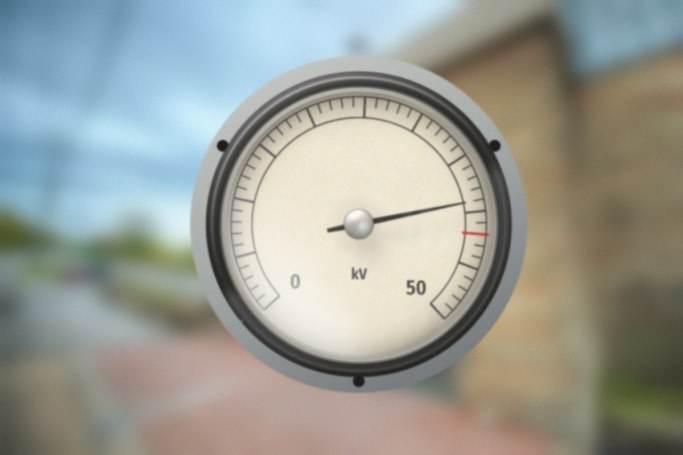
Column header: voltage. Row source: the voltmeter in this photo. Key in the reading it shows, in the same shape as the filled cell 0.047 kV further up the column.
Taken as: 39 kV
